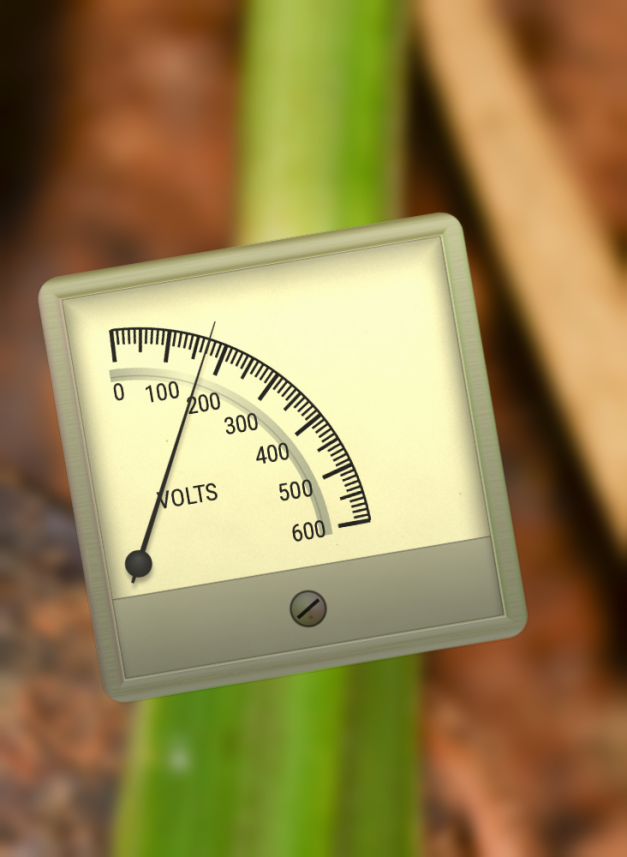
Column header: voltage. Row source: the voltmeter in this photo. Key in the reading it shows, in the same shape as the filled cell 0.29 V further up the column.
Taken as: 170 V
